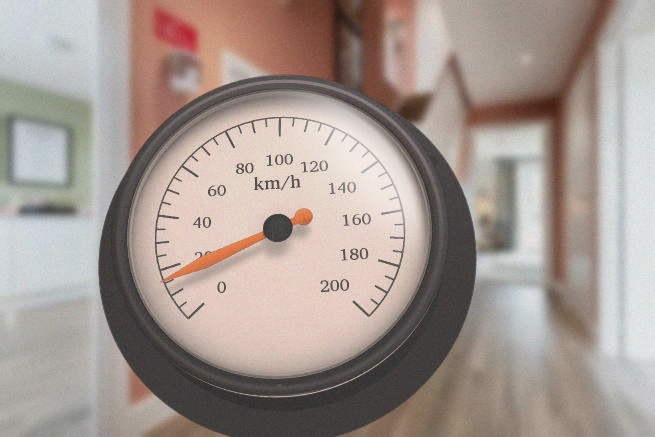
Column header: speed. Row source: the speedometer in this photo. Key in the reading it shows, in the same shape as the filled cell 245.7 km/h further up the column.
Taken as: 15 km/h
